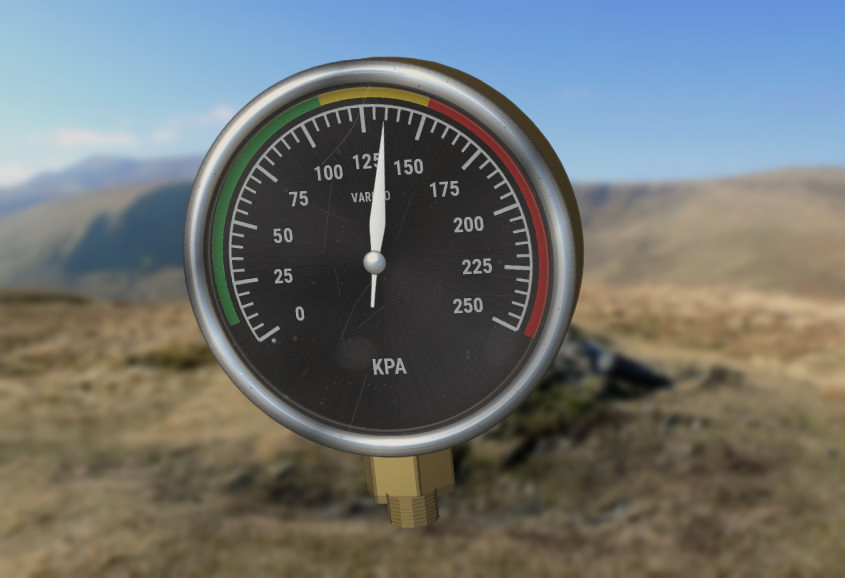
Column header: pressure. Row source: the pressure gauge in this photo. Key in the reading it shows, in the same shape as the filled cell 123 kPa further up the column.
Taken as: 135 kPa
